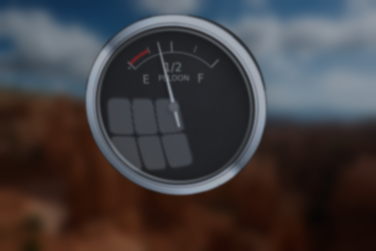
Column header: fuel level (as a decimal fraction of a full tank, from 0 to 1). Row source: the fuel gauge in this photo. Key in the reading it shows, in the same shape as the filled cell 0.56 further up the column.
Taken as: 0.375
